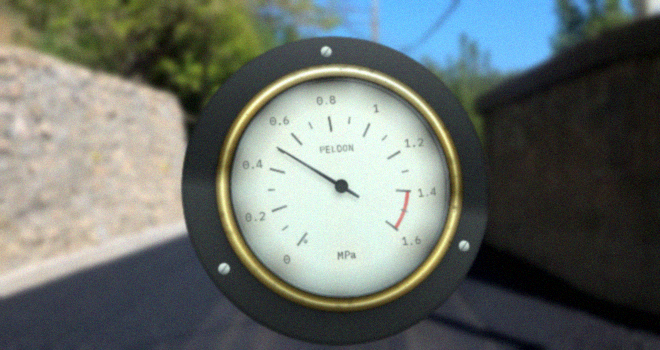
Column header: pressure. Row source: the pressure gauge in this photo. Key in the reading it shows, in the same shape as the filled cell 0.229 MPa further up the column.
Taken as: 0.5 MPa
